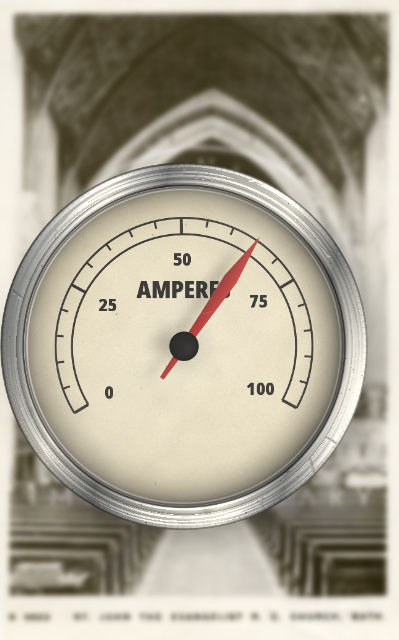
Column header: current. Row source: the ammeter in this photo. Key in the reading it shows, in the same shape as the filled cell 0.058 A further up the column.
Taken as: 65 A
